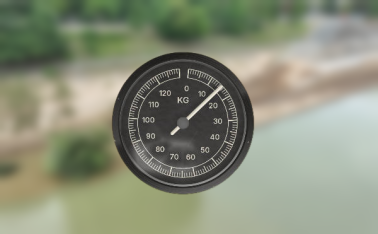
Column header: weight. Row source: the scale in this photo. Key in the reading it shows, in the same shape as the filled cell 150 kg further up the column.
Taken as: 15 kg
